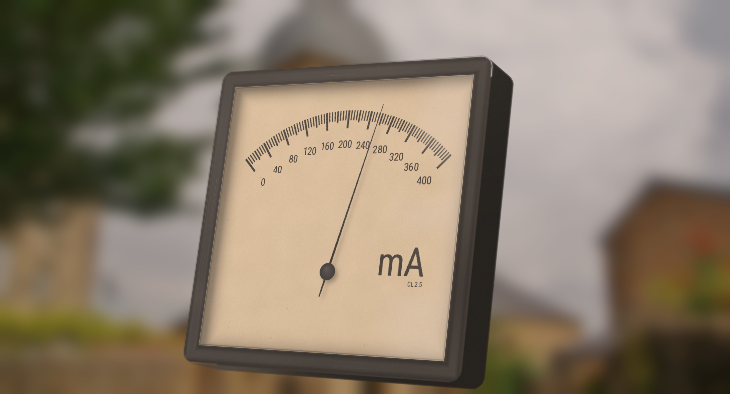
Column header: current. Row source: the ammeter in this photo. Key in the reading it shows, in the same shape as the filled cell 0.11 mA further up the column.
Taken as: 260 mA
